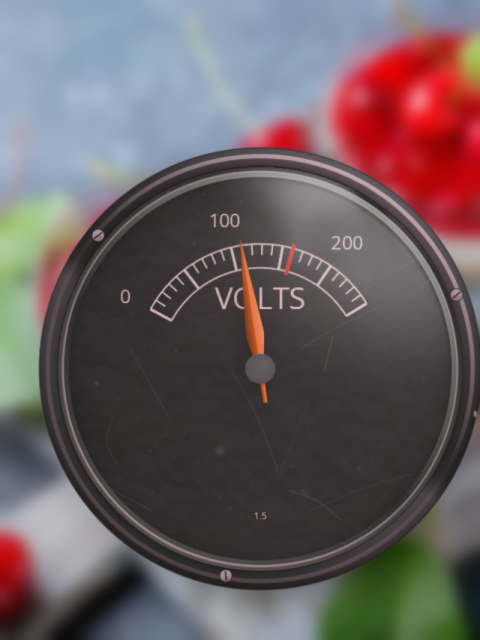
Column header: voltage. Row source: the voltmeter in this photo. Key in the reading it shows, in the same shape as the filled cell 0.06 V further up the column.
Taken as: 110 V
